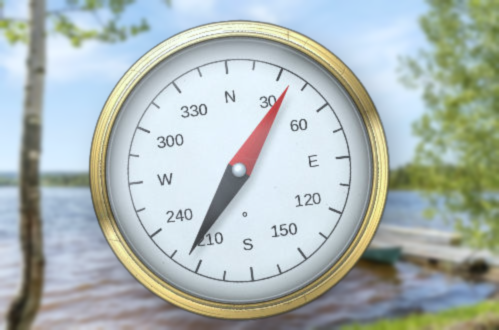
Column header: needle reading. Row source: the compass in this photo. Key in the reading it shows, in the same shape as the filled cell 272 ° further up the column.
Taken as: 37.5 °
